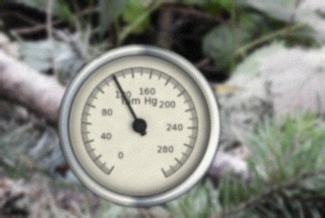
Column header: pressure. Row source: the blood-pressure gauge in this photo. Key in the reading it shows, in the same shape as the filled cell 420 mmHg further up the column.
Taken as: 120 mmHg
